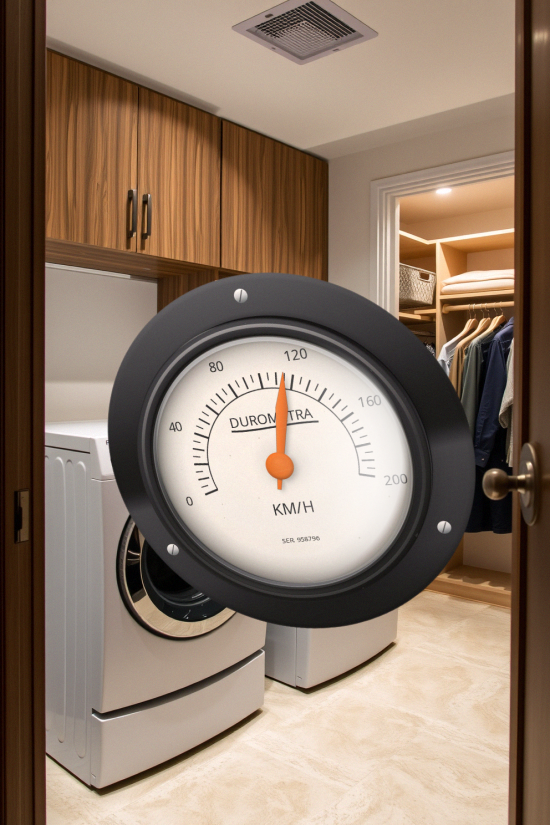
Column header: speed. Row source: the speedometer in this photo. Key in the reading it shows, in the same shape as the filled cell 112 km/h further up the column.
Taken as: 115 km/h
